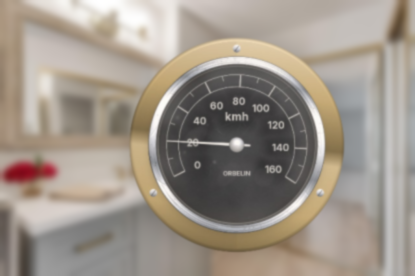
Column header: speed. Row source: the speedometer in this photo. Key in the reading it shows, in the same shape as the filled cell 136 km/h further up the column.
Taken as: 20 km/h
